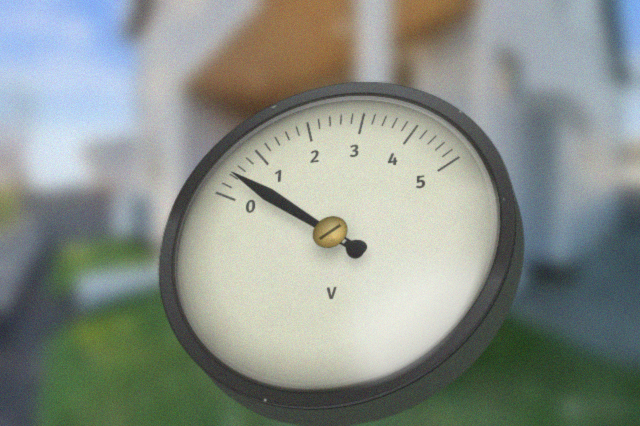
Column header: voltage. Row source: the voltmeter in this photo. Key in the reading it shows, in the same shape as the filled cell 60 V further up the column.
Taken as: 0.4 V
